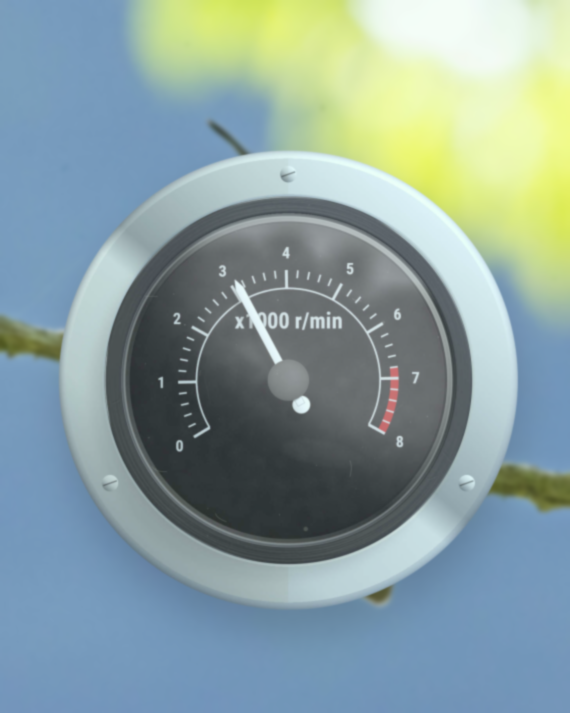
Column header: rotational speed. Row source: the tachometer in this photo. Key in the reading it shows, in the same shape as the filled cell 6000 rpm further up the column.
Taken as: 3100 rpm
